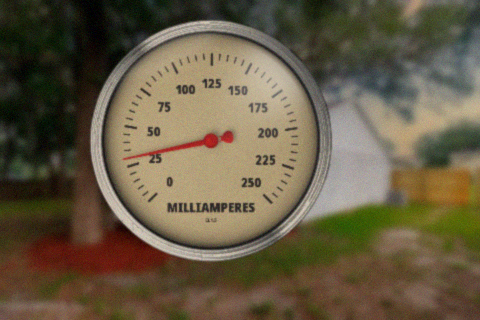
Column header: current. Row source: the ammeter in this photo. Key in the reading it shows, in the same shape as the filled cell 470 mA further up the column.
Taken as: 30 mA
